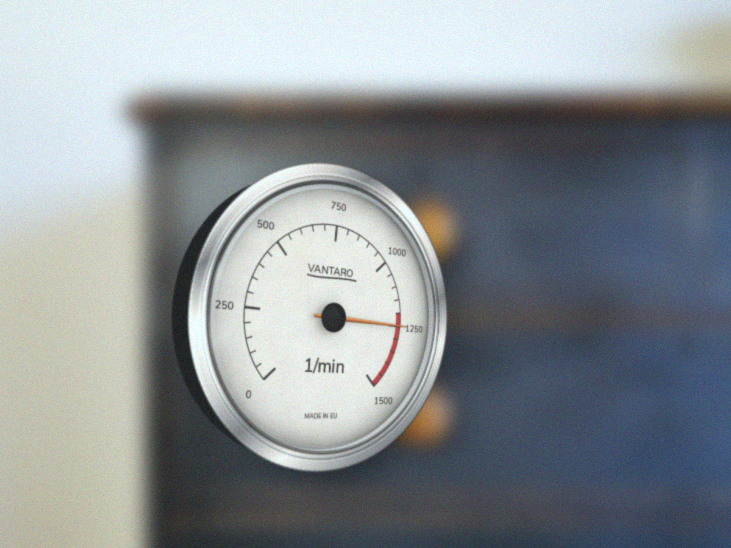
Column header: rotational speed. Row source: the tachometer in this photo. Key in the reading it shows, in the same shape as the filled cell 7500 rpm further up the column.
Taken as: 1250 rpm
